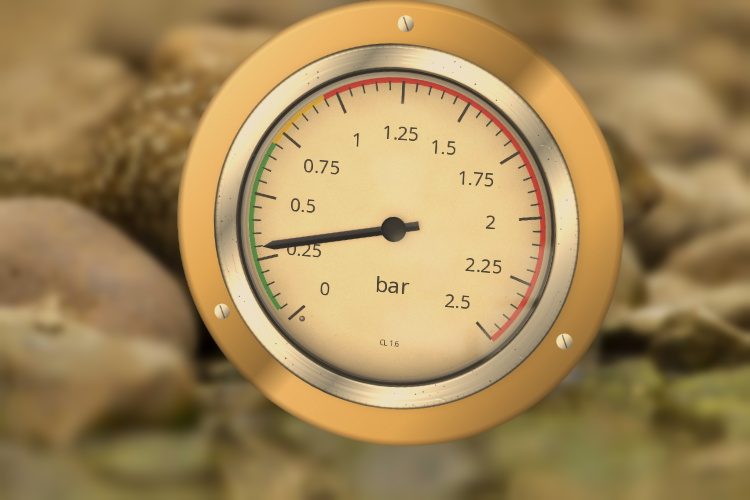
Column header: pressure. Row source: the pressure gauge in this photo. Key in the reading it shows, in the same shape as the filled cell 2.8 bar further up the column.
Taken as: 0.3 bar
